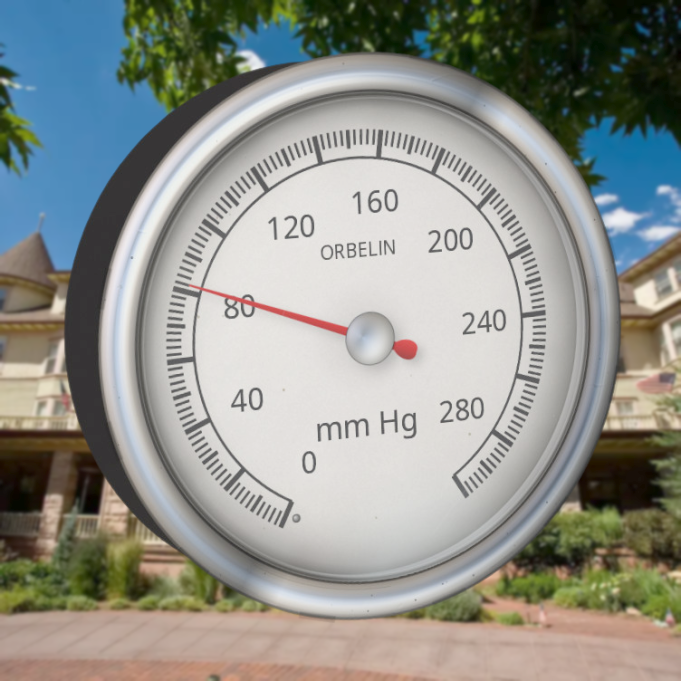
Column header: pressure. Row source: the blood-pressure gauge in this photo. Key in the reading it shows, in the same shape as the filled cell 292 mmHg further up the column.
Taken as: 82 mmHg
